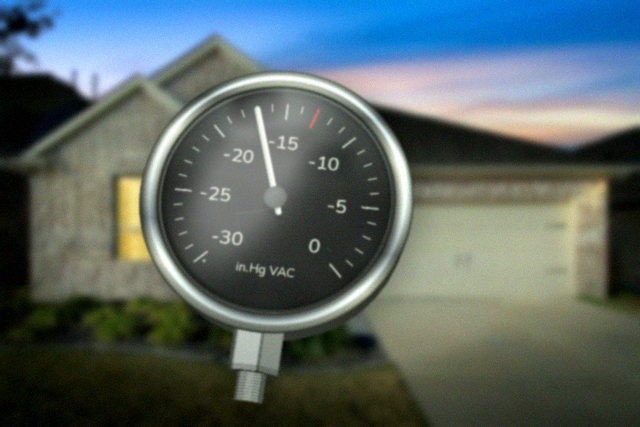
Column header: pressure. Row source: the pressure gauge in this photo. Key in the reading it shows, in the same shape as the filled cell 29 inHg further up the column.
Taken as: -17 inHg
